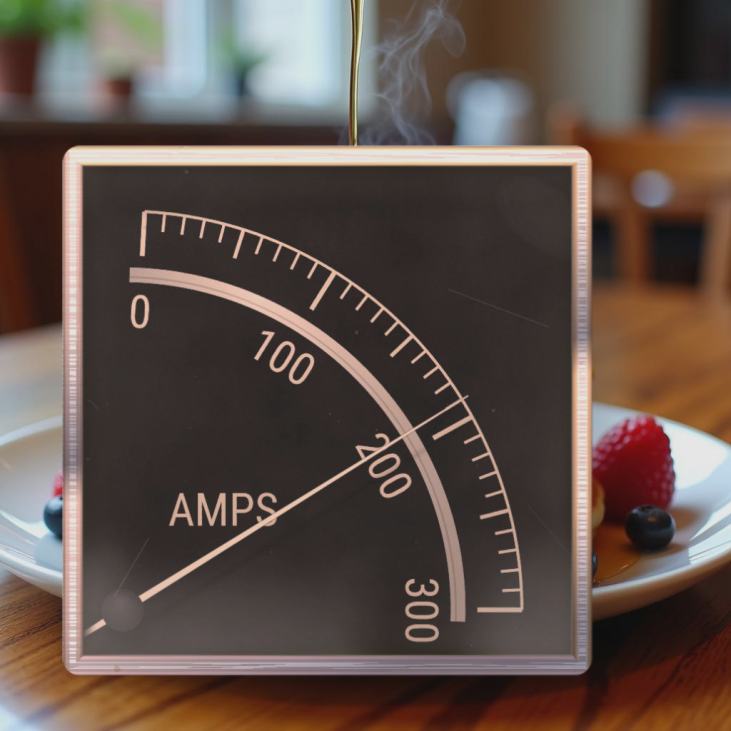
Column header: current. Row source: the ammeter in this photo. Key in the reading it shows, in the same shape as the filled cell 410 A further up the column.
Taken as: 190 A
